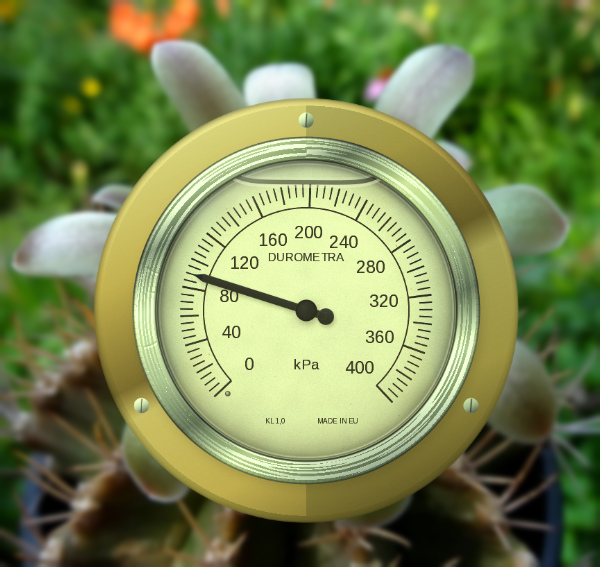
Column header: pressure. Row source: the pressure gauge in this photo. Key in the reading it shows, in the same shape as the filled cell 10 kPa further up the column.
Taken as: 90 kPa
